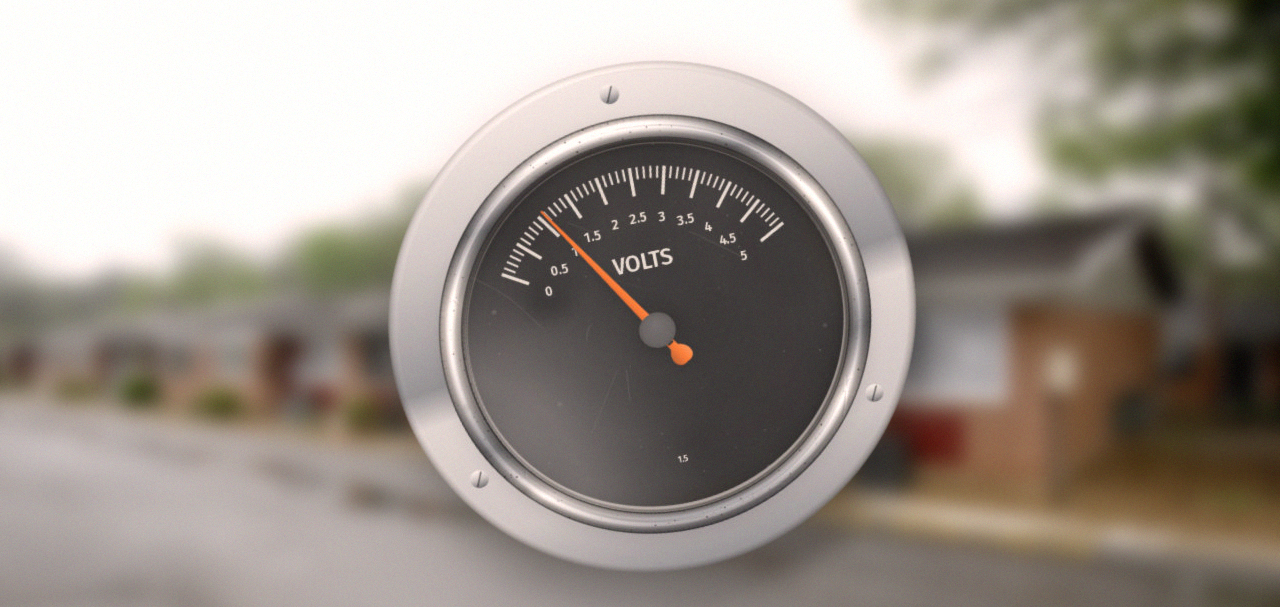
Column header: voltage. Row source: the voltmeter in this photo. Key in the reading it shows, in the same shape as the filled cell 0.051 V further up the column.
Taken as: 1.1 V
